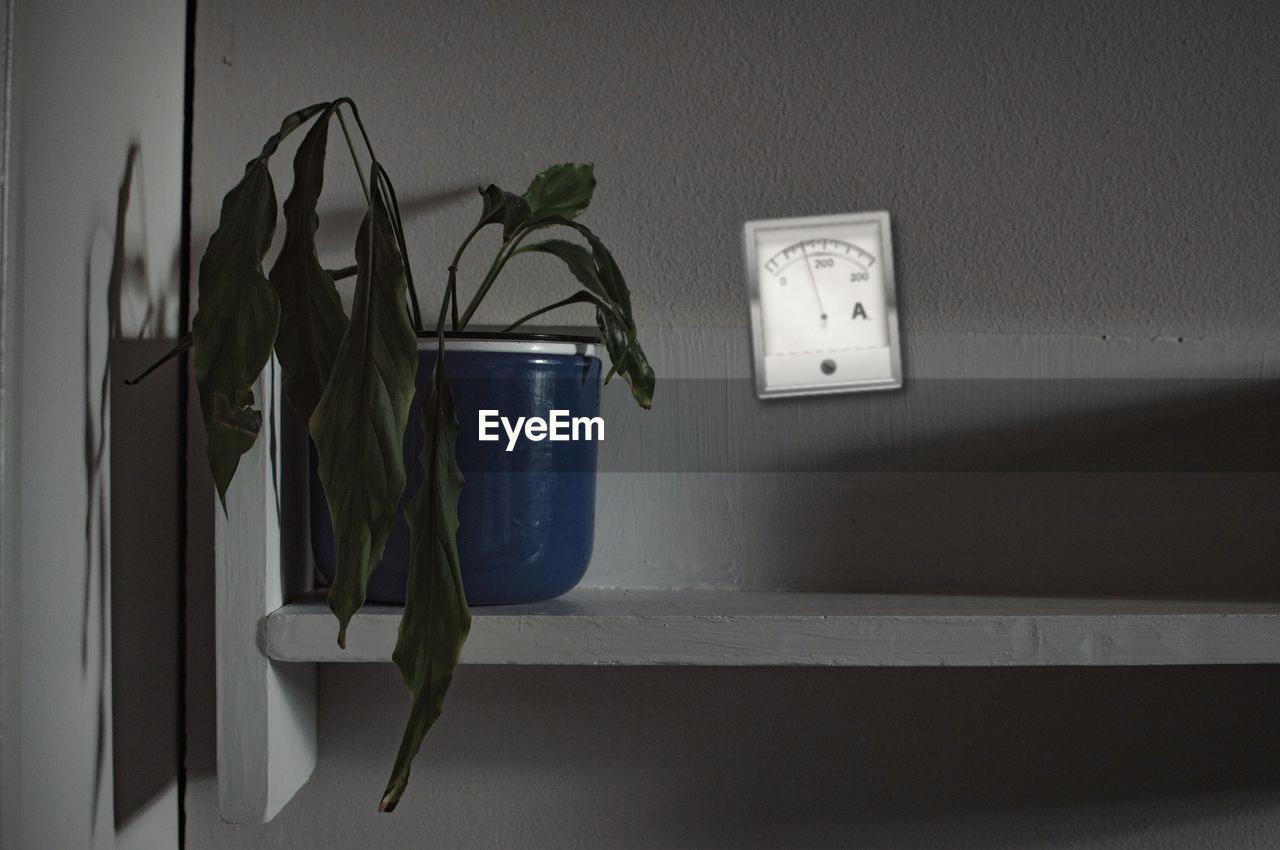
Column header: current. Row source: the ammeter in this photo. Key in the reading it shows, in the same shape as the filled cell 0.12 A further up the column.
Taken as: 150 A
